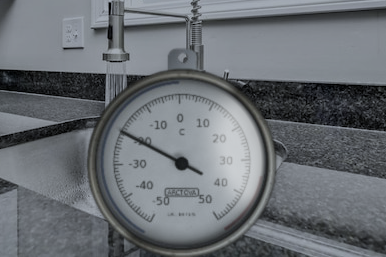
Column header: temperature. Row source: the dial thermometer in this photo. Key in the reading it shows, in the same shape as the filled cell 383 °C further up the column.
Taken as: -20 °C
